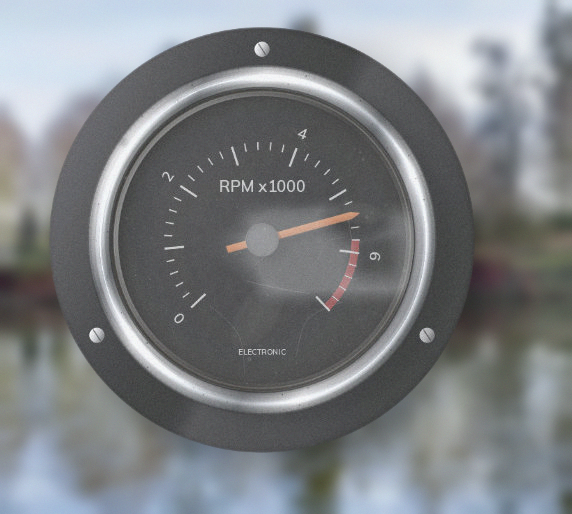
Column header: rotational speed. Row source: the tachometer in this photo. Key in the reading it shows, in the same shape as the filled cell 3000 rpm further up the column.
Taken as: 5400 rpm
